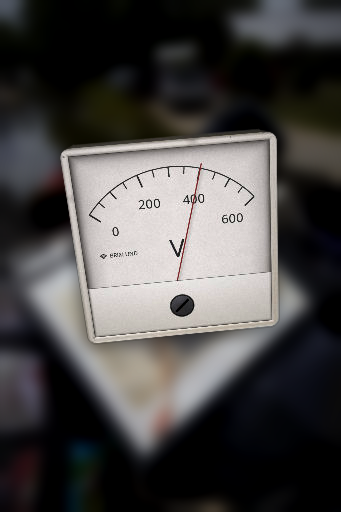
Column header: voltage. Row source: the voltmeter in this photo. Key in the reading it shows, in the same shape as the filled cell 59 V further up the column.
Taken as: 400 V
